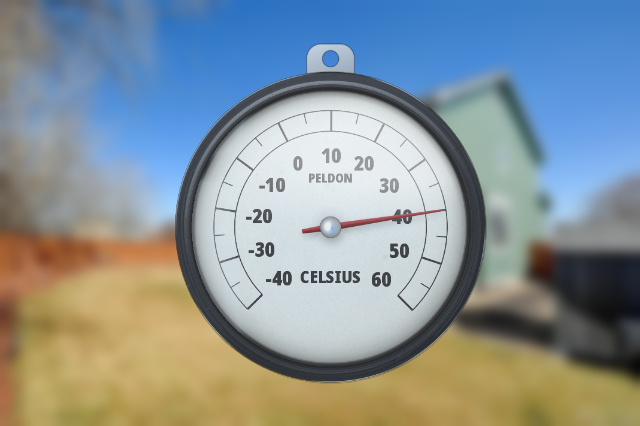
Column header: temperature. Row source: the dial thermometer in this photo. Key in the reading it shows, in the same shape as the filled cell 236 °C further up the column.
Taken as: 40 °C
